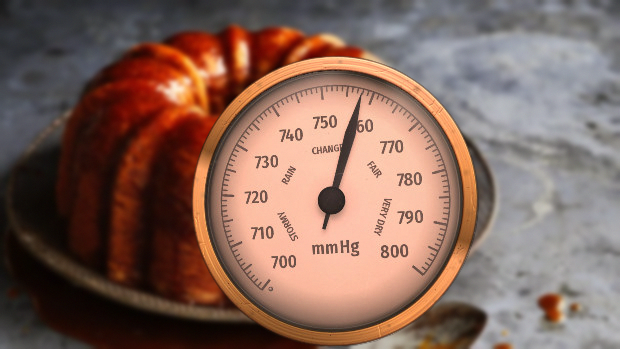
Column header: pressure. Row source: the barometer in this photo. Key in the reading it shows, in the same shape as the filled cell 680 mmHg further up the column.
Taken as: 758 mmHg
